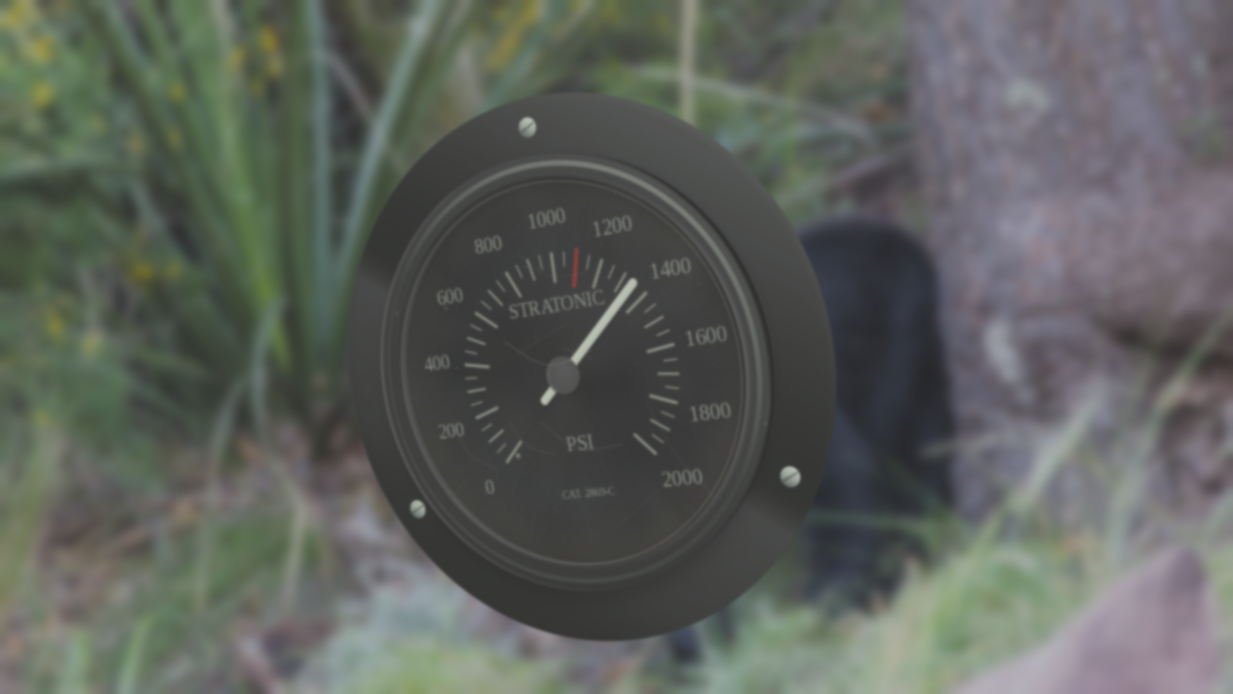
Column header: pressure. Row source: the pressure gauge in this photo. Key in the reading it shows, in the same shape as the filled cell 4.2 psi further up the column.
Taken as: 1350 psi
